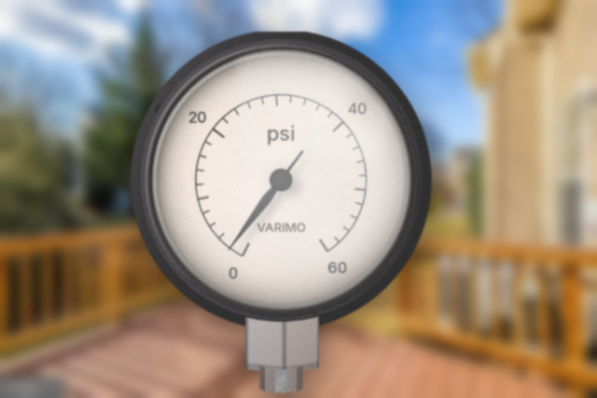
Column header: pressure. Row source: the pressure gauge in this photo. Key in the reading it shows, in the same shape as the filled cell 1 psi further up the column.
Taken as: 2 psi
